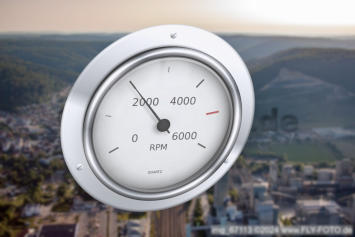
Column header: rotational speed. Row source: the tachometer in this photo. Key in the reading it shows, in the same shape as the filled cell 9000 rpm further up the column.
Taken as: 2000 rpm
